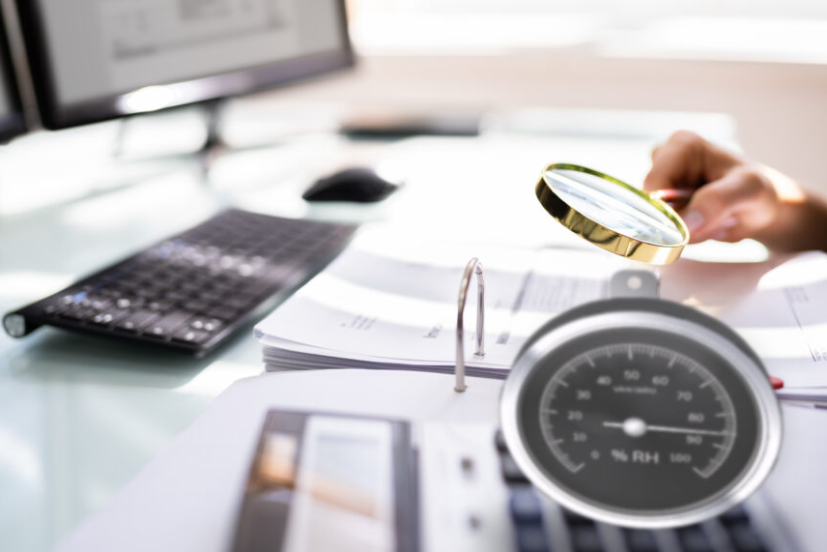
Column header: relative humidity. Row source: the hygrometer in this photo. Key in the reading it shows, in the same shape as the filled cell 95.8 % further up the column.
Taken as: 85 %
